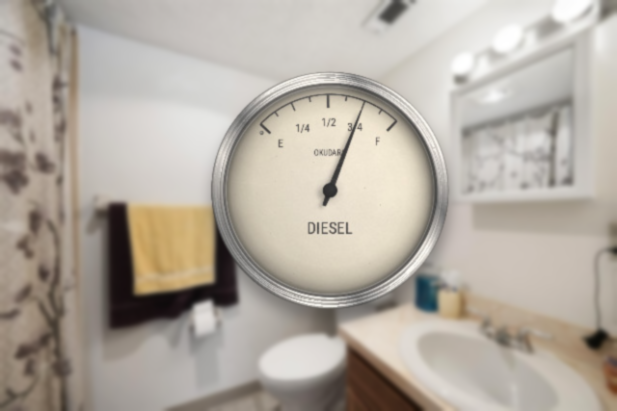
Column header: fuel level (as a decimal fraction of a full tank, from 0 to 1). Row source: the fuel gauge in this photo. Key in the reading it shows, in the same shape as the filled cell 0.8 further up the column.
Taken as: 0.75
